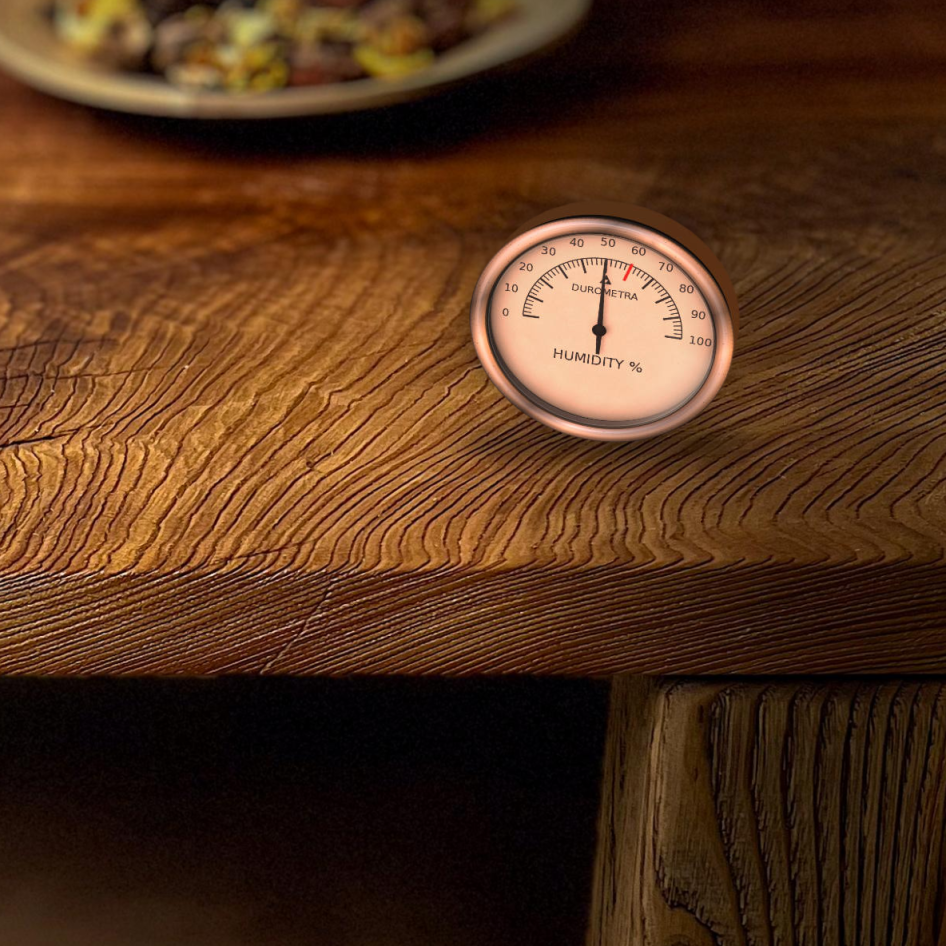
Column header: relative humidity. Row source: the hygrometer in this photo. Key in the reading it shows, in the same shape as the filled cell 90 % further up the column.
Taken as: 50 %
